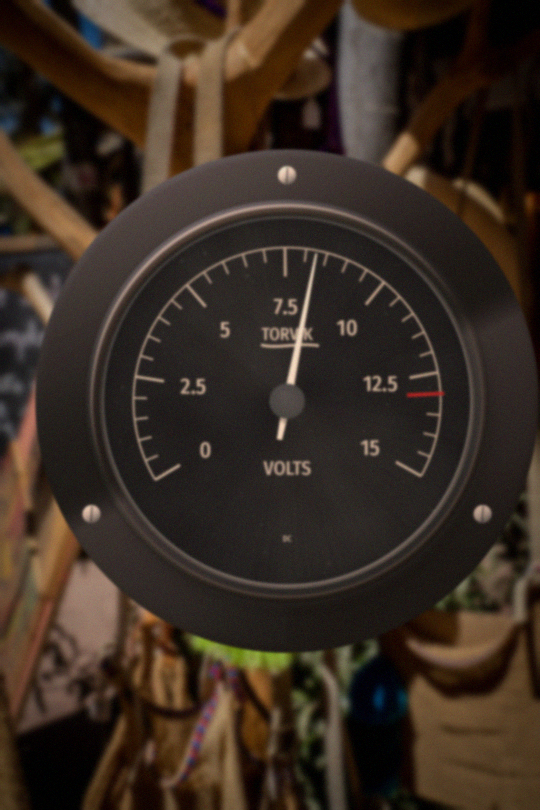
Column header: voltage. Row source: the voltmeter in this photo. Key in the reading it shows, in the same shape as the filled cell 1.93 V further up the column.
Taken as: 8.25 V
